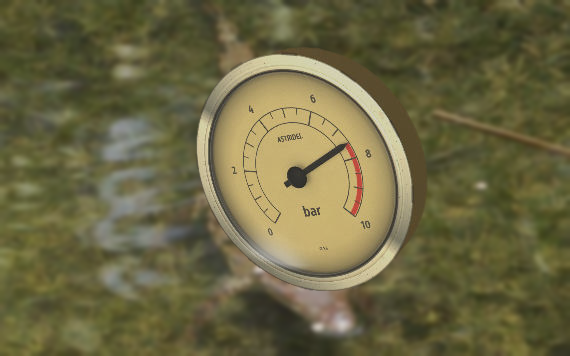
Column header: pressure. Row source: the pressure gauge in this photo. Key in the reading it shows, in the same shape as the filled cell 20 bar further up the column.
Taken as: 7.5 bar
